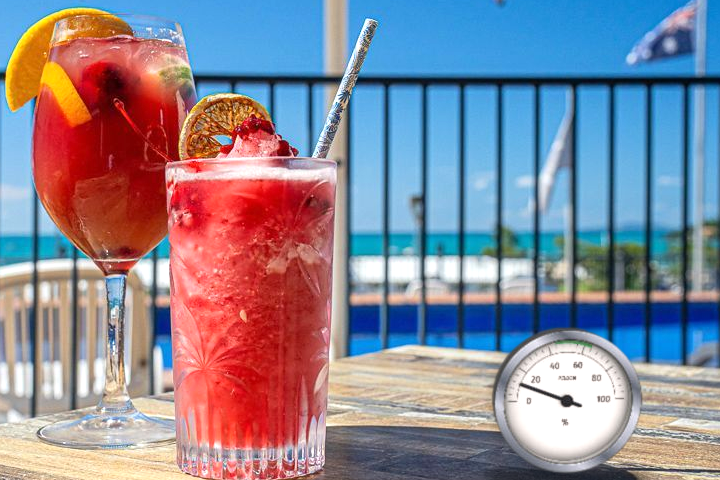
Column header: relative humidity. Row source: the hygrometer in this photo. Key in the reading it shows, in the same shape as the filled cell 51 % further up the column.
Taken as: 12 %
